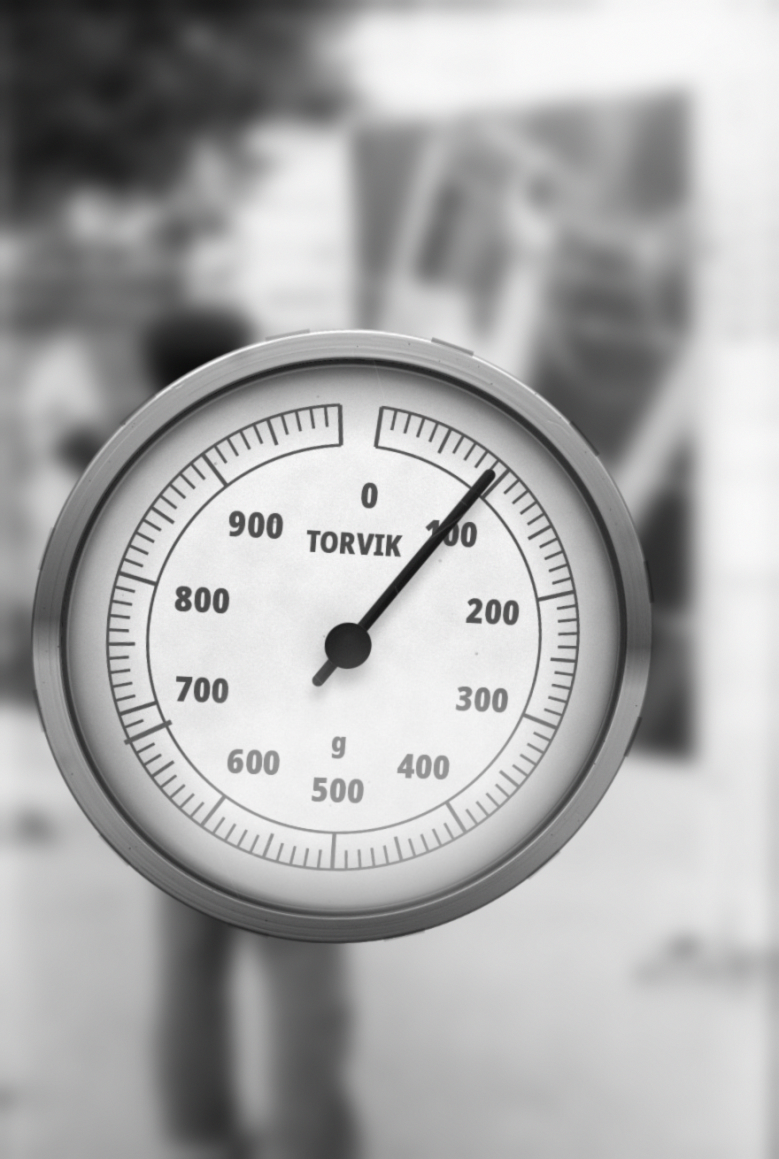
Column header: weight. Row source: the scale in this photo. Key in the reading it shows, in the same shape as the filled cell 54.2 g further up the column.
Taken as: 90 g
